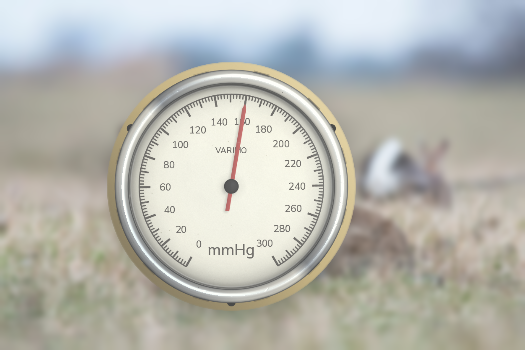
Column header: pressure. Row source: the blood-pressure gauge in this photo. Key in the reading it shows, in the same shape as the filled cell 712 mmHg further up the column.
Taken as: 160 mmHg
